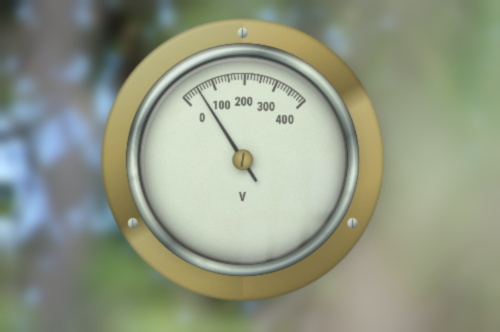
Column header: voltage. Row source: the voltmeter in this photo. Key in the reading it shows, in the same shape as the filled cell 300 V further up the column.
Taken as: 50 V
